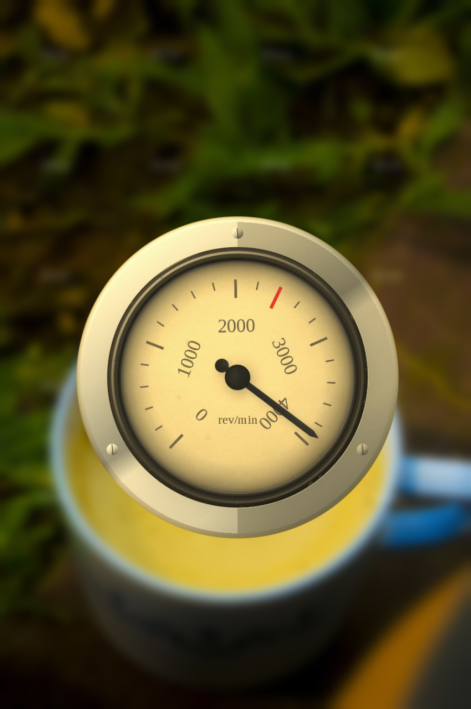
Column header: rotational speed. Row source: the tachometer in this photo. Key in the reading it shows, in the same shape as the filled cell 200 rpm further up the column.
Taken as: 3900 rpm
